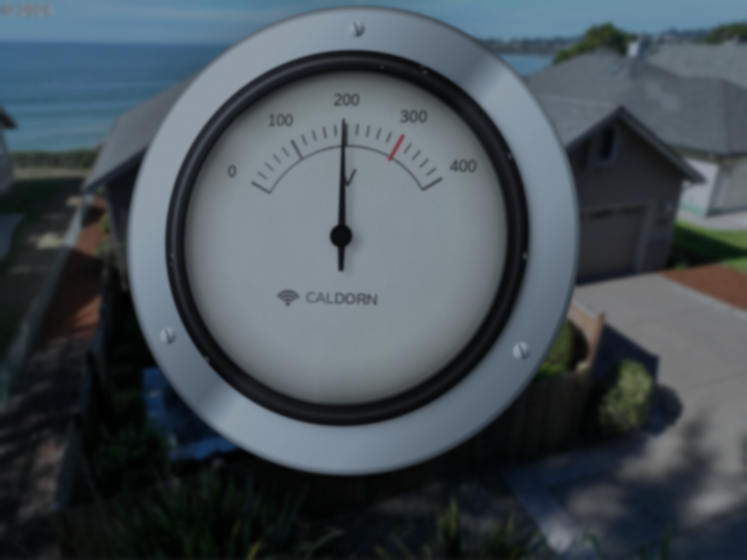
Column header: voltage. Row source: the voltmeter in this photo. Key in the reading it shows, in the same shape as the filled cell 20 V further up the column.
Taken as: 200 V
